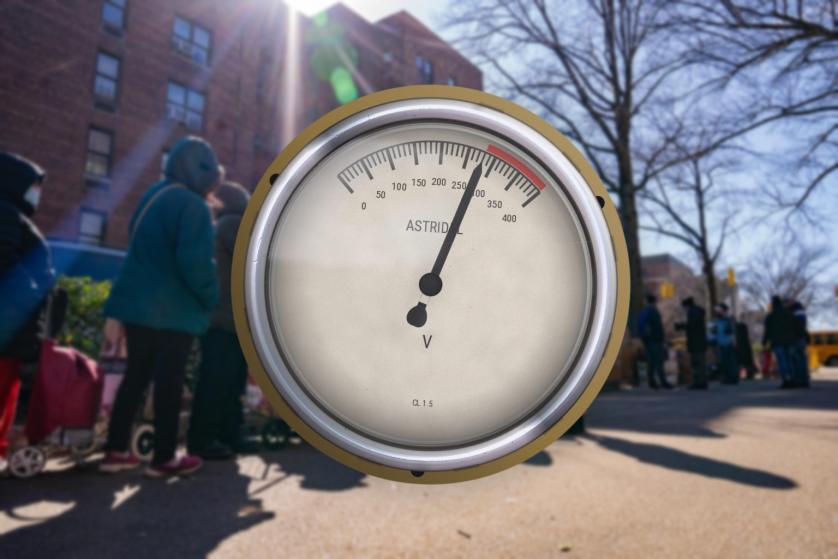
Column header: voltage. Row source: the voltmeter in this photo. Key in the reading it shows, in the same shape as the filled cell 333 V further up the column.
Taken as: 280 V
